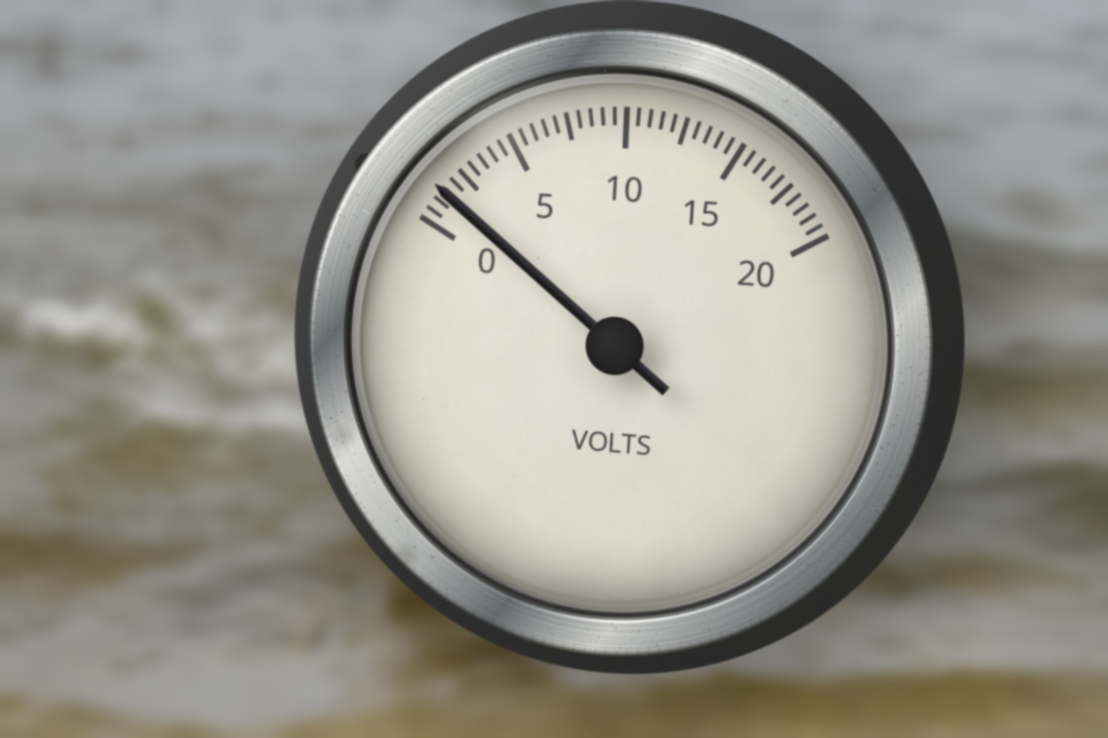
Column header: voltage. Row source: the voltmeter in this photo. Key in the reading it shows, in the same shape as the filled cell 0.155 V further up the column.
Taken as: 1.5 V
